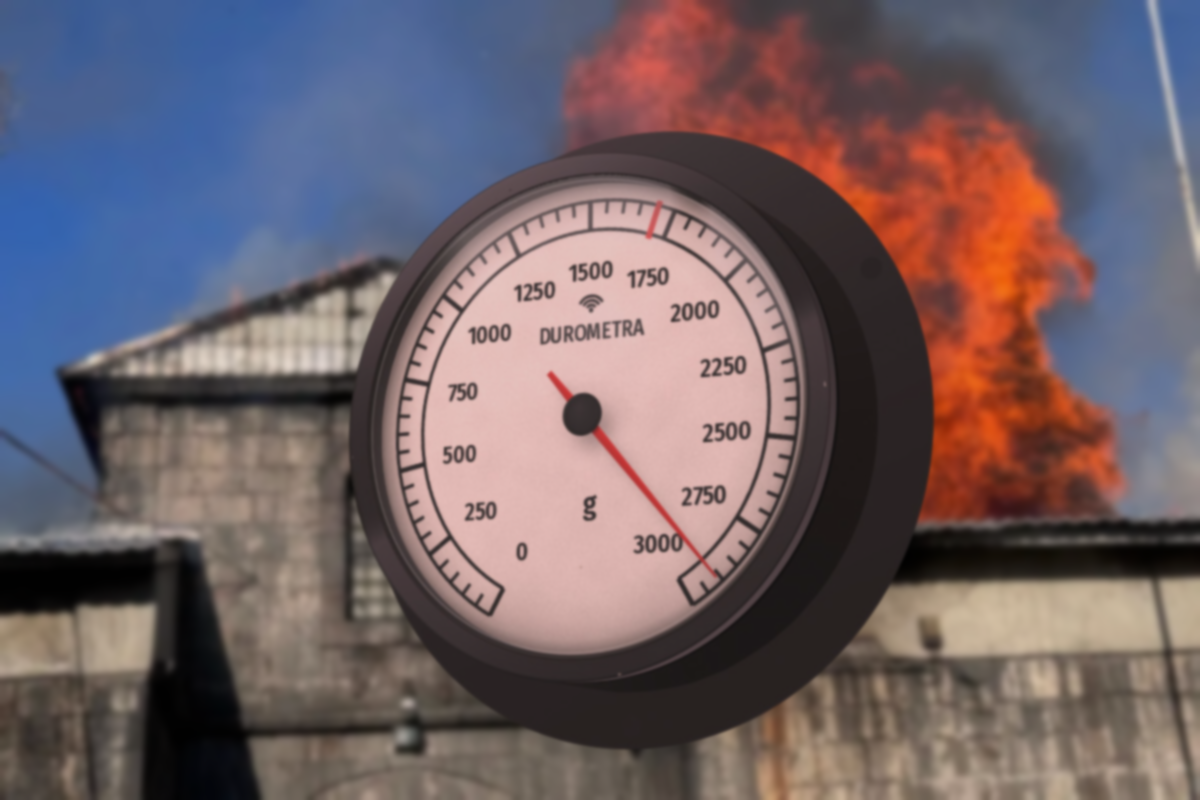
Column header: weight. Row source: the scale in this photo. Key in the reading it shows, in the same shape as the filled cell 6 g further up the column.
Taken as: 2900 g
